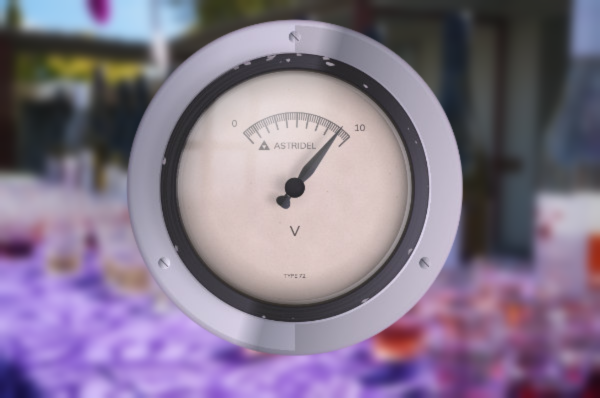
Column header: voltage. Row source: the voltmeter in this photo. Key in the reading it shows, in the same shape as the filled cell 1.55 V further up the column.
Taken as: 9 V
